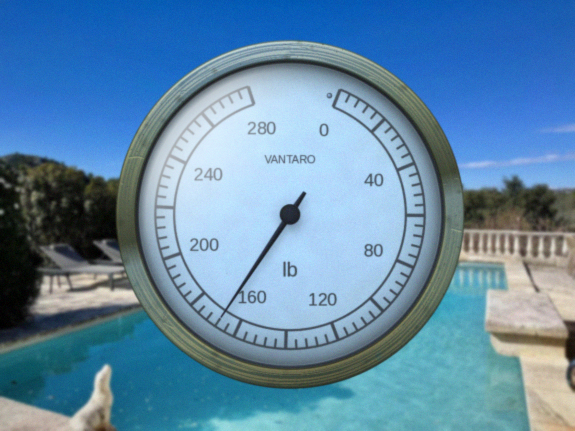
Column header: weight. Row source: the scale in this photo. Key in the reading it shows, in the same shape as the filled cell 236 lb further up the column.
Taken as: 168 lb
